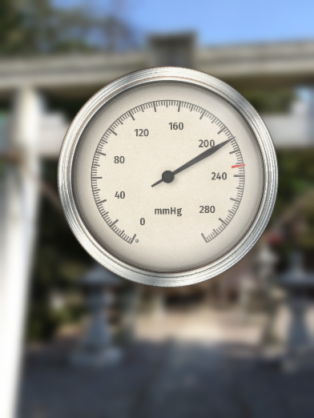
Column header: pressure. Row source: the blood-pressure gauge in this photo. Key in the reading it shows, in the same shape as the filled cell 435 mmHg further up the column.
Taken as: 210 mmHg
